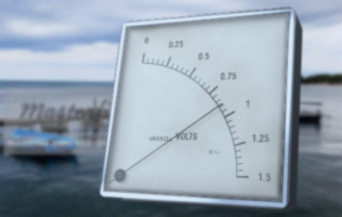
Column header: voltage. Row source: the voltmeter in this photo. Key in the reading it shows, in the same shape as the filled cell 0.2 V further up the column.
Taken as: 0.9 V
